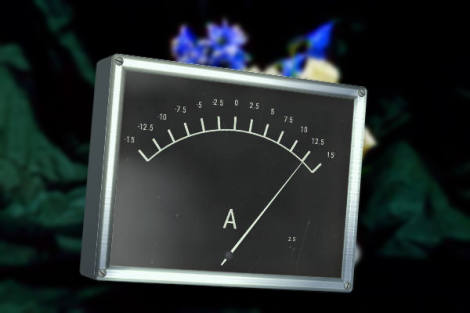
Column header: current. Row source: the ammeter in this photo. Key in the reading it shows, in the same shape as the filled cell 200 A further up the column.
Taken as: 12.5 A
